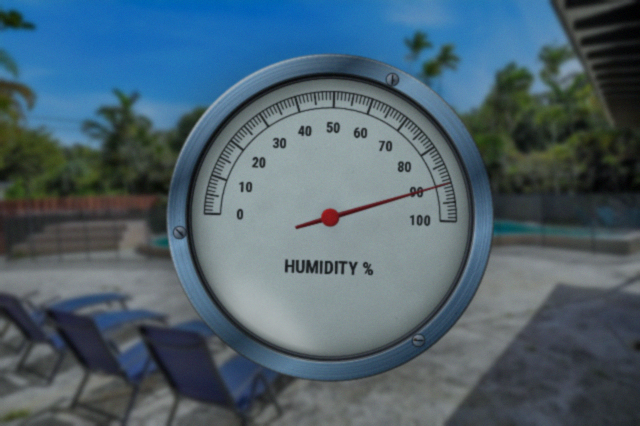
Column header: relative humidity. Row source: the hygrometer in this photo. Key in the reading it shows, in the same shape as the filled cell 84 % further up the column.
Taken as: 90 %
